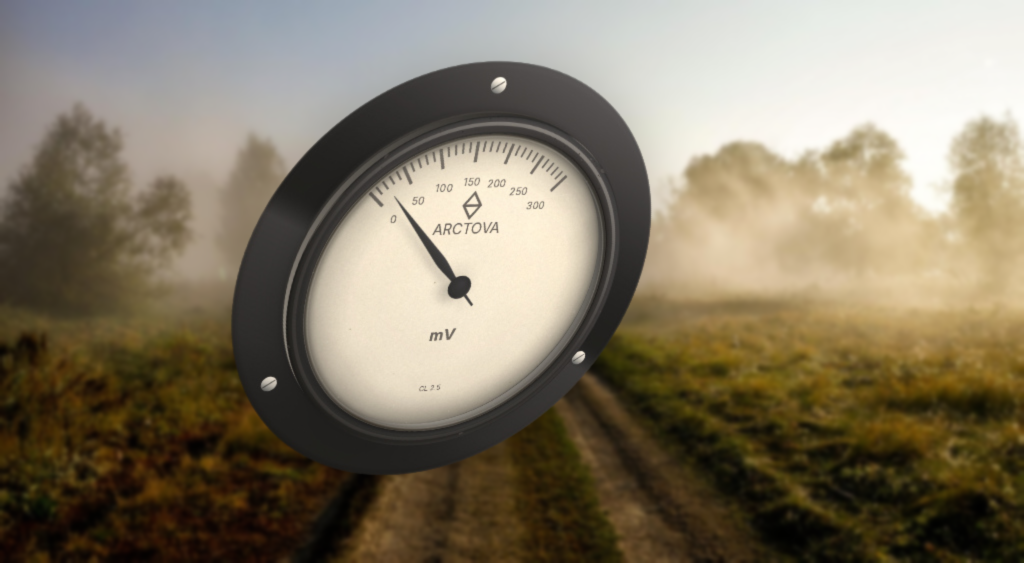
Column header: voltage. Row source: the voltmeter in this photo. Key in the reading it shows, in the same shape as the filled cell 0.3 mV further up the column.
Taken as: 20 mV
